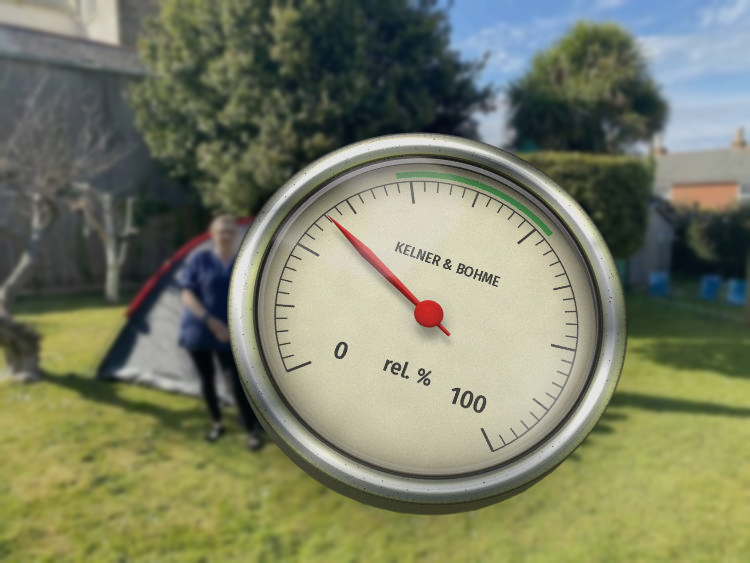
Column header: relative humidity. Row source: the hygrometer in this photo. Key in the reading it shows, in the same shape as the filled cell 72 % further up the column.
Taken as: 26 %
